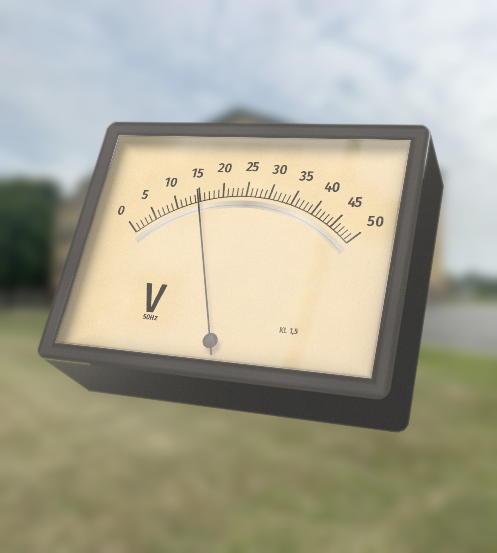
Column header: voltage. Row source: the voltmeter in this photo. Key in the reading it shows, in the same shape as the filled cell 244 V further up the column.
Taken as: 15 V
